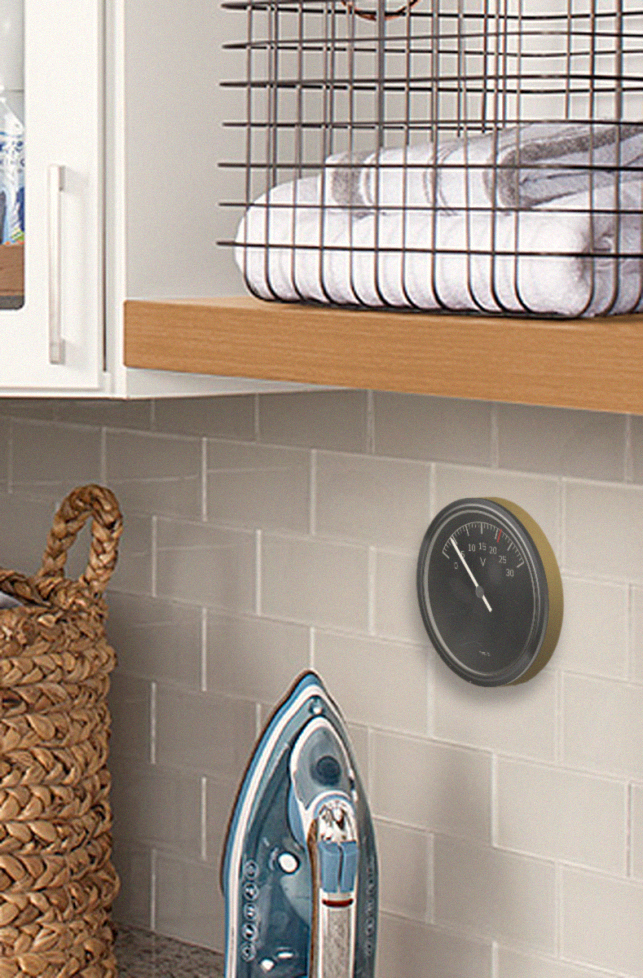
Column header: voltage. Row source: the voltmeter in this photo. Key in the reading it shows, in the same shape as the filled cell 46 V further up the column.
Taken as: 5 V
